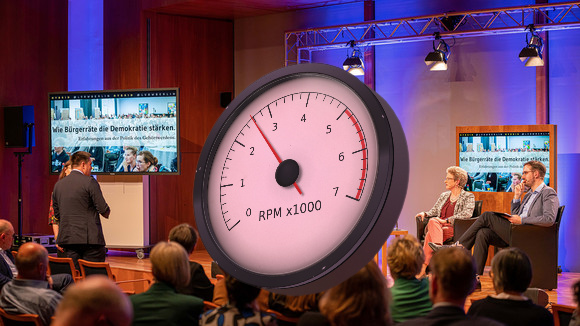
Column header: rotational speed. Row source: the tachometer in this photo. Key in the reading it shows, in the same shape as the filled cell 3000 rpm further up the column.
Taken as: 2600 rpm
